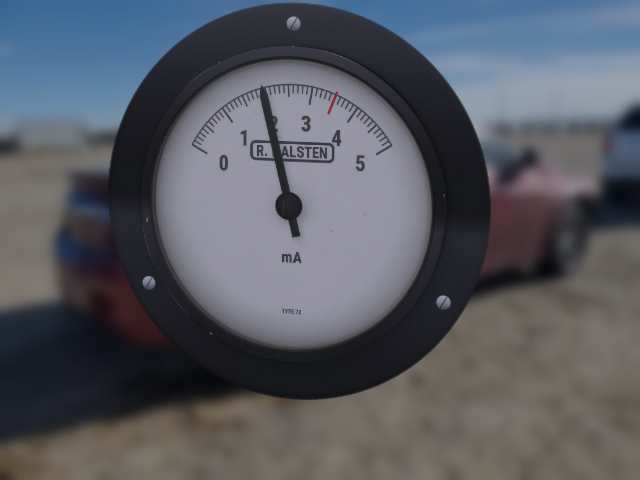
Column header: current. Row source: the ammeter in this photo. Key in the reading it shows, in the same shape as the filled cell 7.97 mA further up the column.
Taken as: 2 mA
